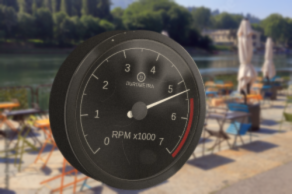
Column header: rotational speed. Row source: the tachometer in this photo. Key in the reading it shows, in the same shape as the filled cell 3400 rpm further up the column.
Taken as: 5250 rpm
